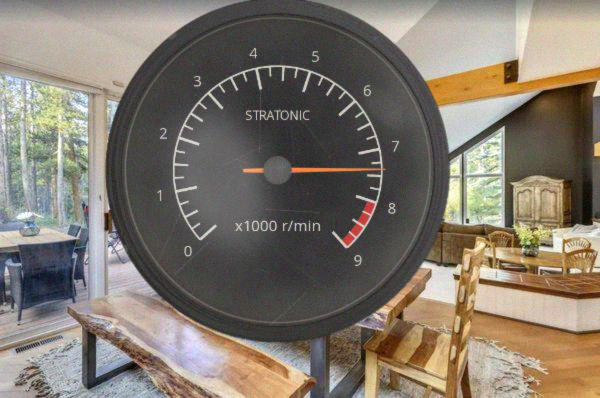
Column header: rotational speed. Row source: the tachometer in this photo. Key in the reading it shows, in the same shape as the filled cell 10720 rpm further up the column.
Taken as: 7375 rpm
